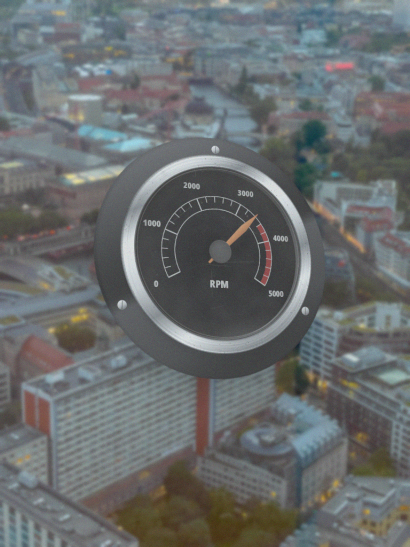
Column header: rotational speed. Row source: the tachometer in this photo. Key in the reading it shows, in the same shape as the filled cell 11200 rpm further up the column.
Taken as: 3400 rpm
